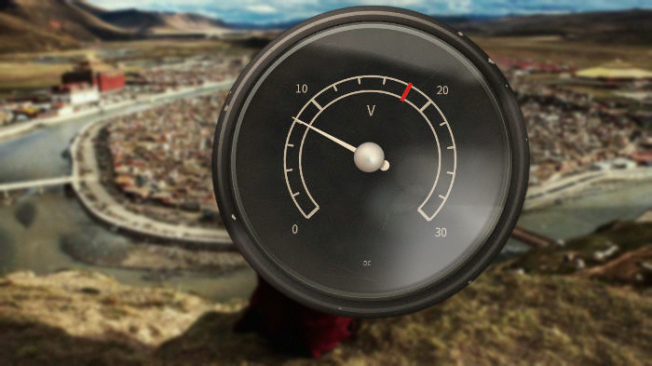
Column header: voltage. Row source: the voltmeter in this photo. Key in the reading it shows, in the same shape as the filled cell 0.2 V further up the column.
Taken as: 8 V
